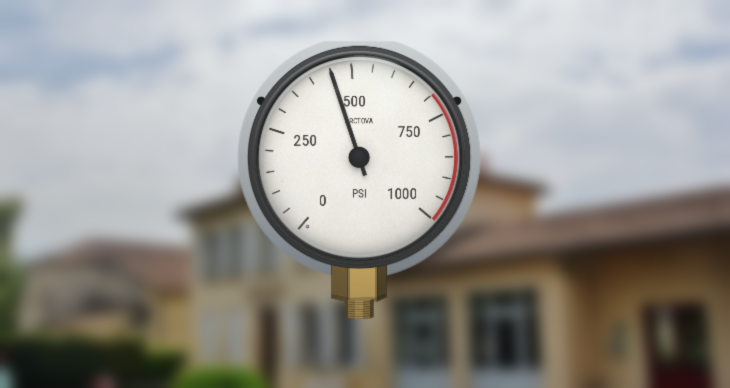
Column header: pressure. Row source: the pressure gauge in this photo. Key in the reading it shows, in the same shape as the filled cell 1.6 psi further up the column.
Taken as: 450 psi
